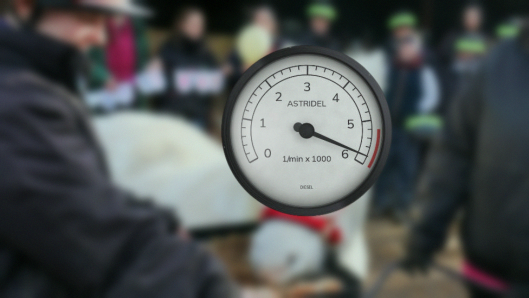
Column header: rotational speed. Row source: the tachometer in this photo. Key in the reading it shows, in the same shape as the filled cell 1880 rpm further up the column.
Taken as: 5800 rpm
